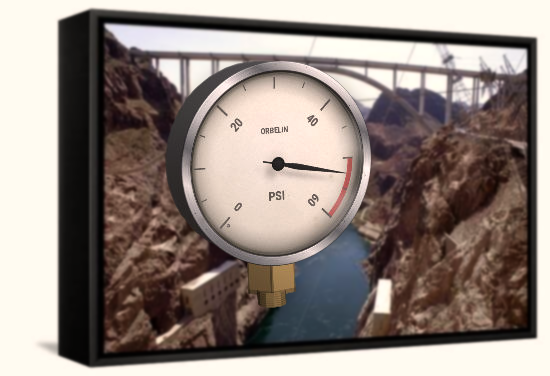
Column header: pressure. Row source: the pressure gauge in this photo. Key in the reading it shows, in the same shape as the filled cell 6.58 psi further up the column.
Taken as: 52.5 psi
